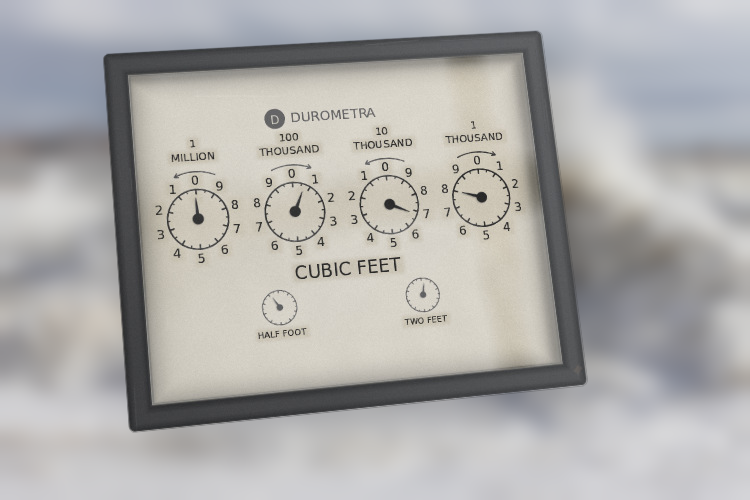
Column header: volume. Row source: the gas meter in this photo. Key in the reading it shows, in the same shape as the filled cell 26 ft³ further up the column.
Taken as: 6800 ft³
